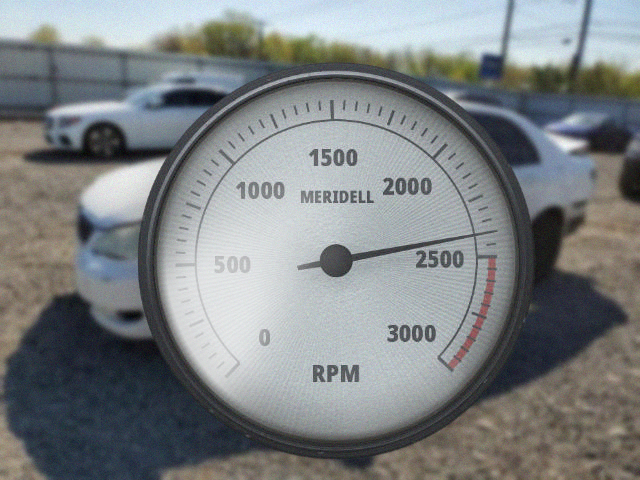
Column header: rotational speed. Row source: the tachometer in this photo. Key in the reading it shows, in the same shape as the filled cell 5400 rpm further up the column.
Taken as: 2400 rpm
